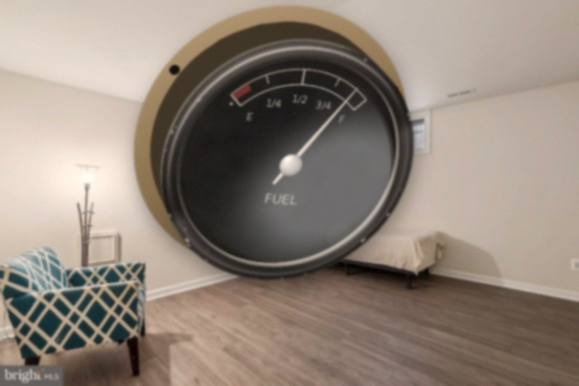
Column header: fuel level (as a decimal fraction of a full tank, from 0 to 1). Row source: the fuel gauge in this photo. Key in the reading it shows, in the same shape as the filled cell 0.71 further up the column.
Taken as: 0.875
